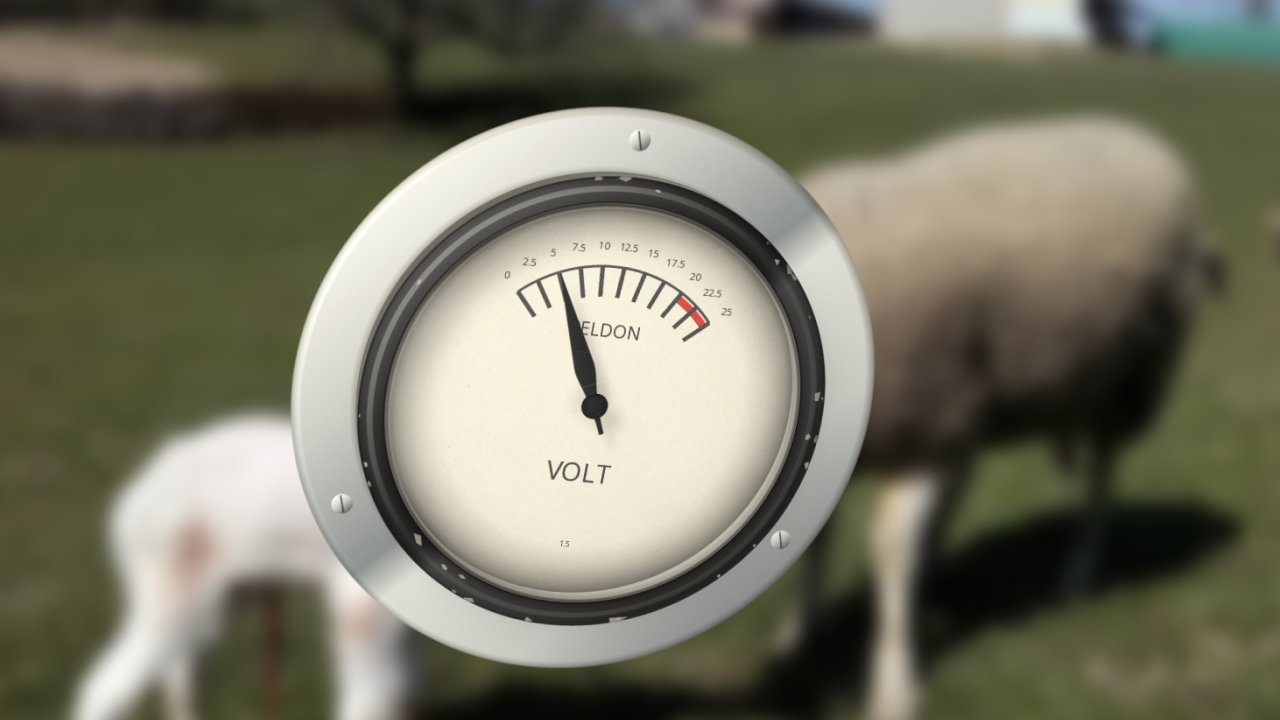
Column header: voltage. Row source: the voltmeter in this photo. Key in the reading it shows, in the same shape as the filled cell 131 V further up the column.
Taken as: 5 V
